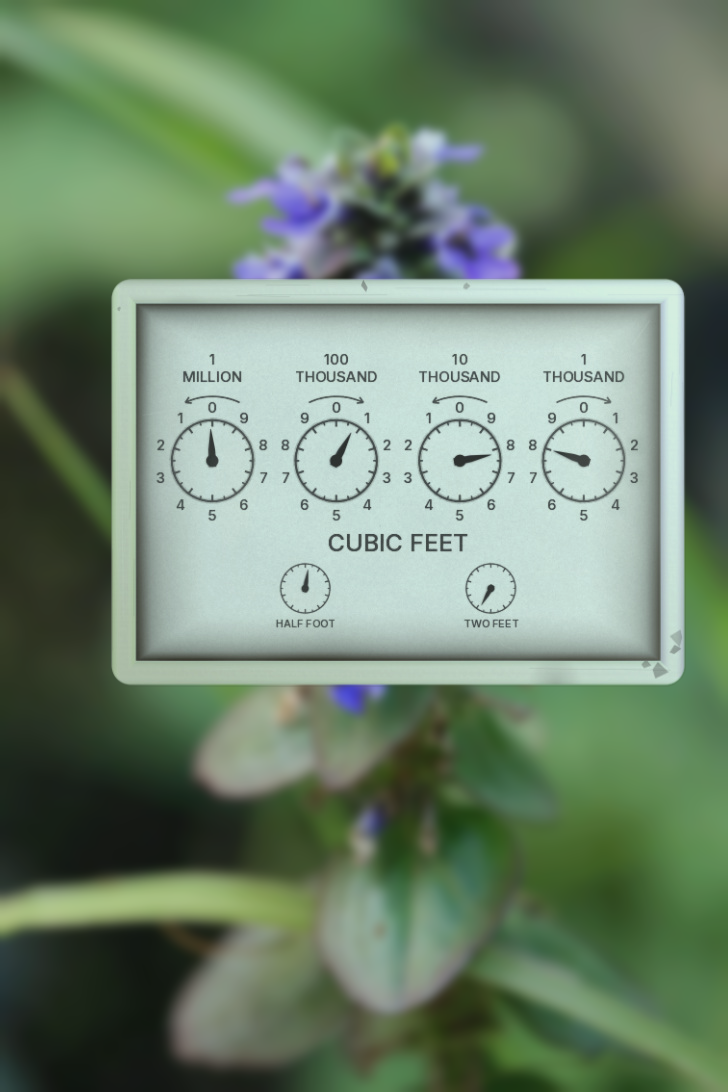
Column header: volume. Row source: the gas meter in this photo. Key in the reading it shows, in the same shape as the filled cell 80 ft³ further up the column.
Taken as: 7800 ft³
